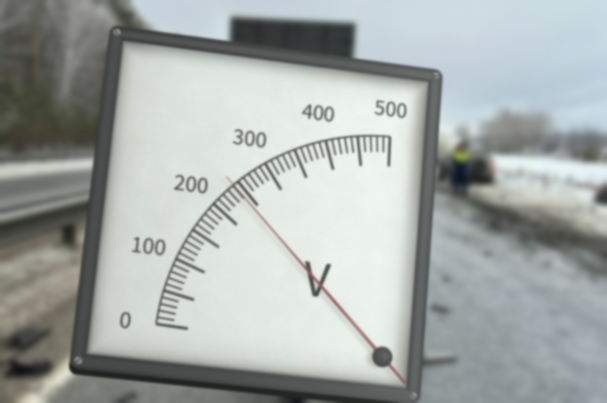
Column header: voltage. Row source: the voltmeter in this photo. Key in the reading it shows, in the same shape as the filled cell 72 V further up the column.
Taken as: 240 V
